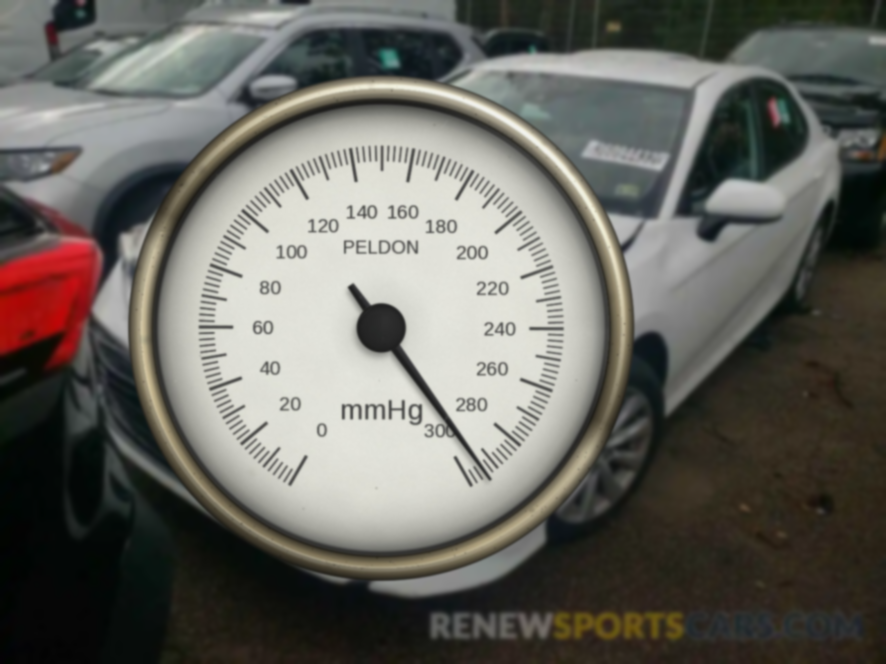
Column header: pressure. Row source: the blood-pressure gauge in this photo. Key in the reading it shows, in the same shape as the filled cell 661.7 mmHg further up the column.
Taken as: 294 mmHg
